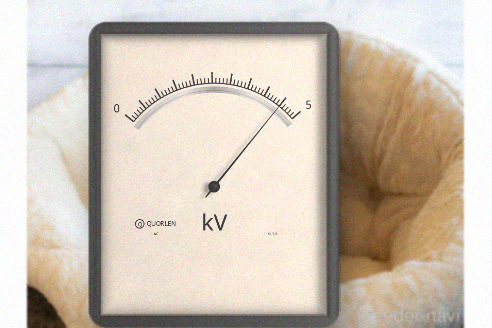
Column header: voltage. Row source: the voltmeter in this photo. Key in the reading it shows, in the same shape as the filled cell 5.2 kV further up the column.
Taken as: 4.5 kV
